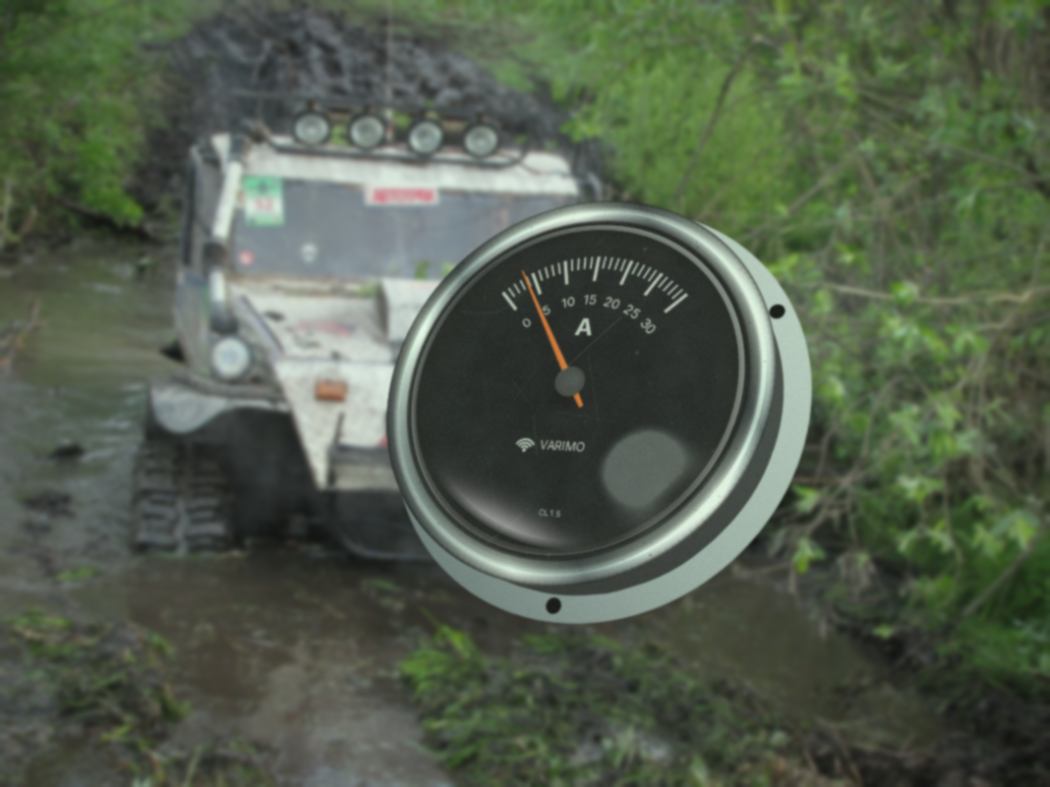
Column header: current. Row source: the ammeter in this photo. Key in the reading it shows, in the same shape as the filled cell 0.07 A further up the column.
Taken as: 4 A
